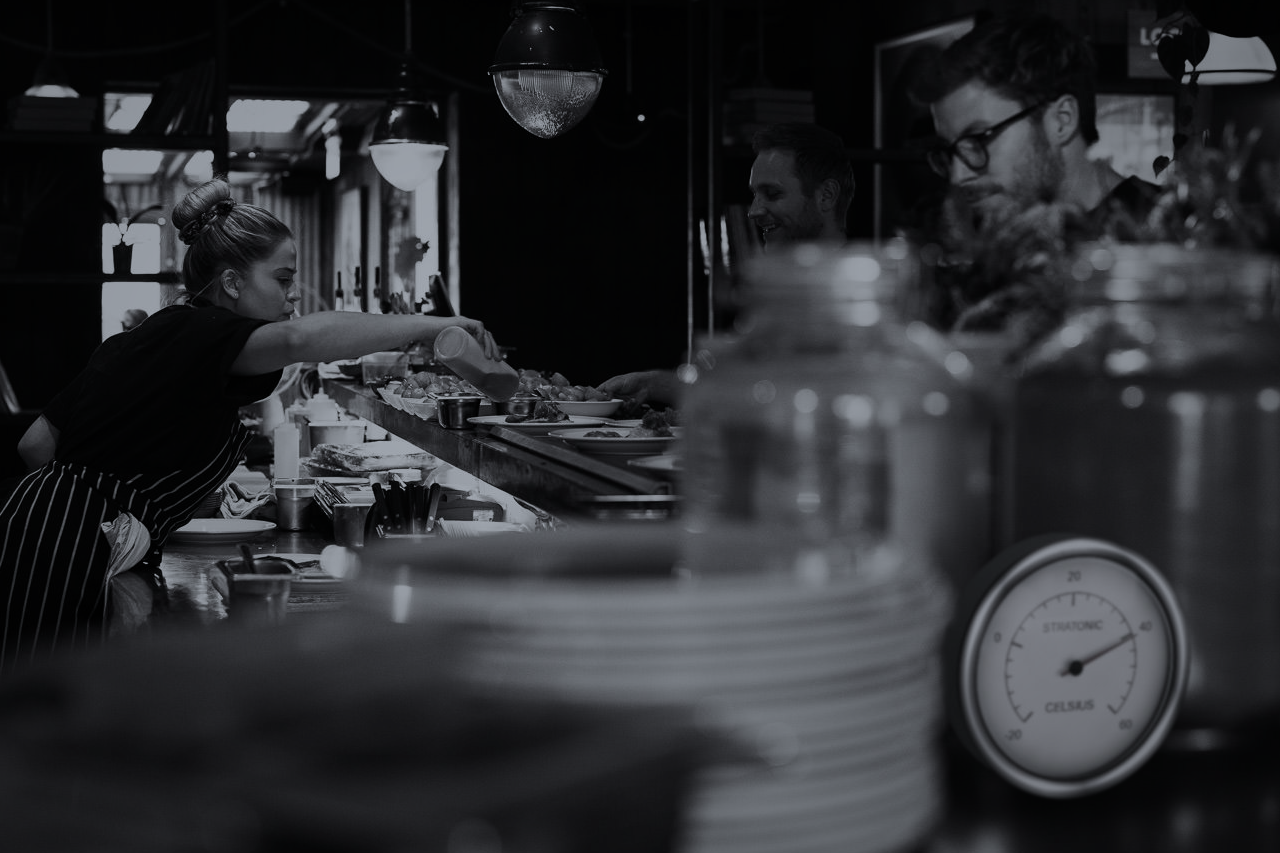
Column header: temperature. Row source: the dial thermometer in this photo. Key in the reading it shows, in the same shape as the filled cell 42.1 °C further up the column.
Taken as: 40 °C
